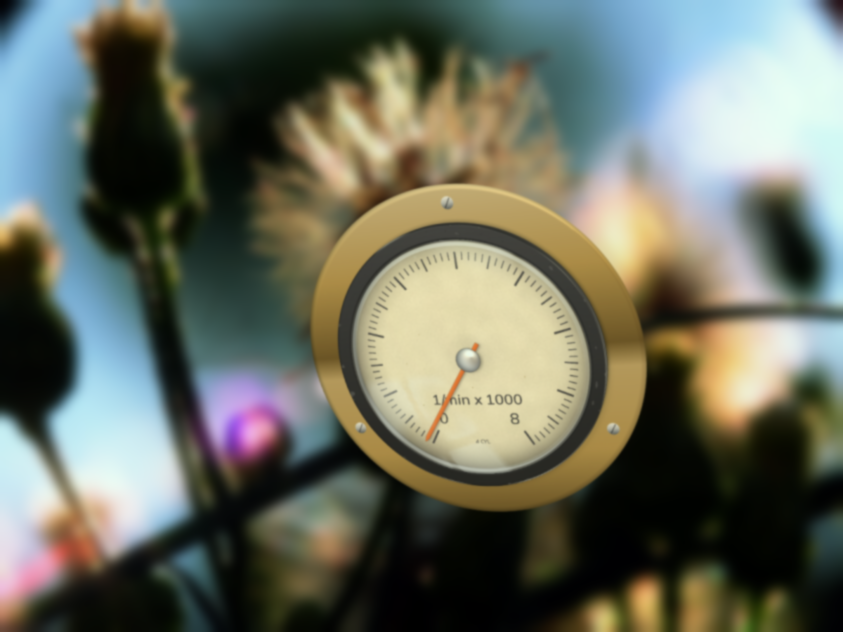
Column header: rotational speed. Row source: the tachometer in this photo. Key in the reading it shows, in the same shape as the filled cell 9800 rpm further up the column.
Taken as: 100 rpm
